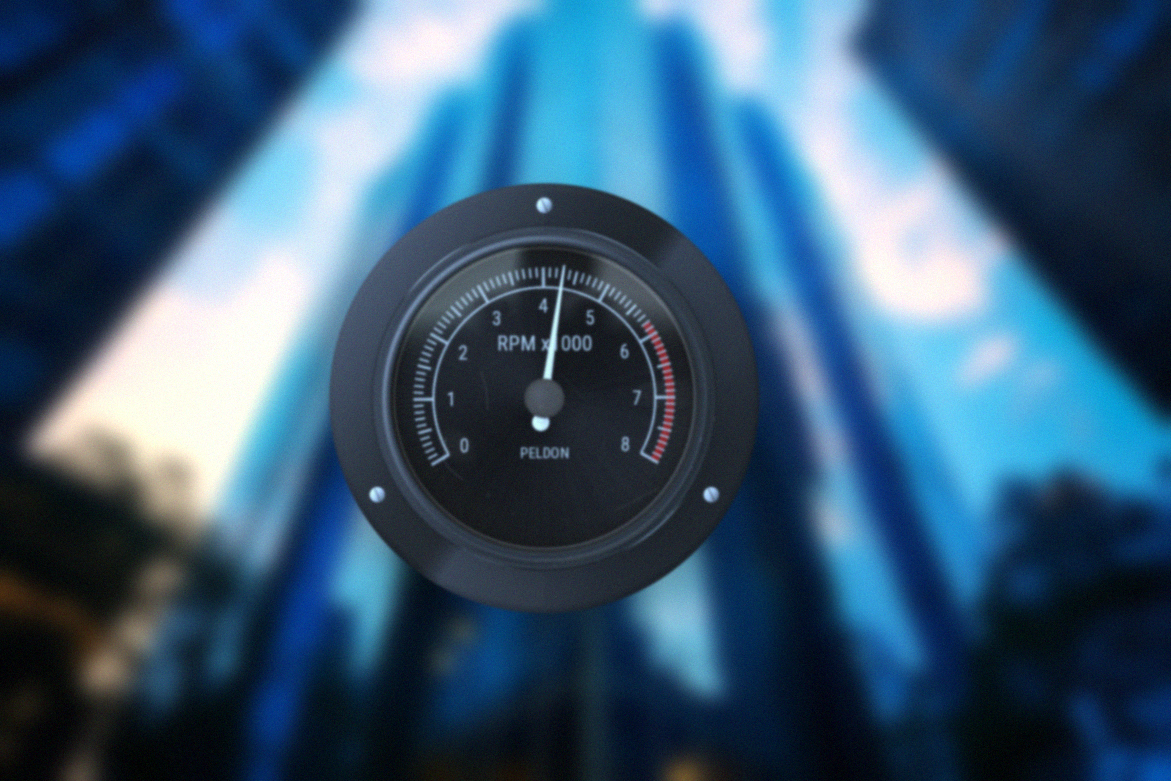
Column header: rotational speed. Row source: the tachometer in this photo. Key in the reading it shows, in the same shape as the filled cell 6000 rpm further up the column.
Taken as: 4300 rpm
